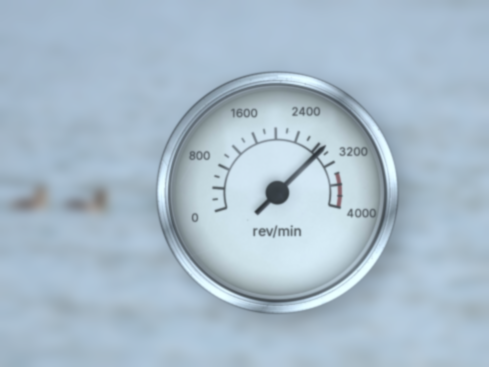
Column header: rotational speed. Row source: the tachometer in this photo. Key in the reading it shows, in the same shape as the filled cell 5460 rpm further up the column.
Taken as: 2900 rpm
